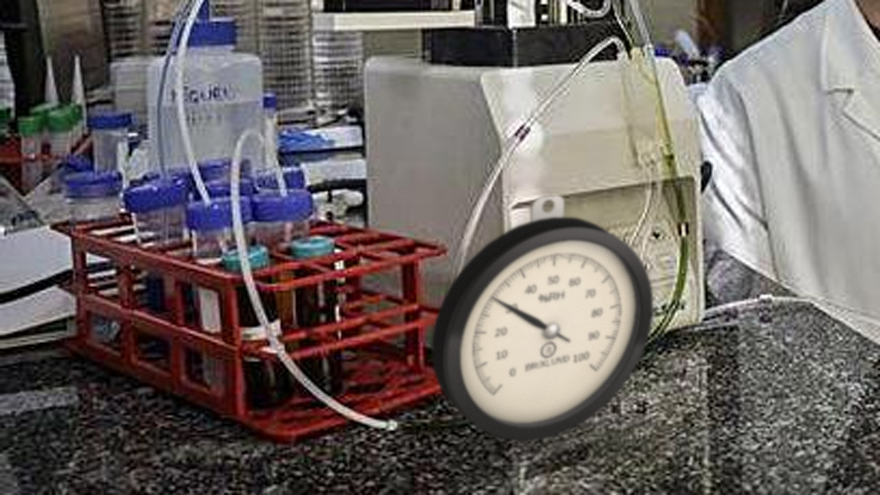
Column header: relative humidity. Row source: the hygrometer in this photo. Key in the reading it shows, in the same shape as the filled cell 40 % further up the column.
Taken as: 30 %
